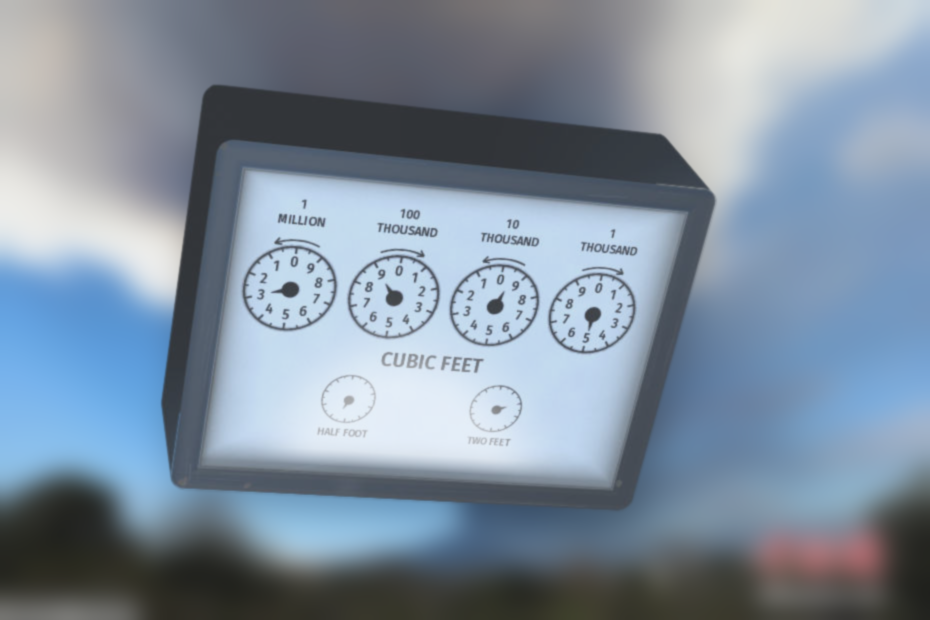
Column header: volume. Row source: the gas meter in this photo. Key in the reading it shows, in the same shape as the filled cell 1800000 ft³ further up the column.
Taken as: 289500 ft³
